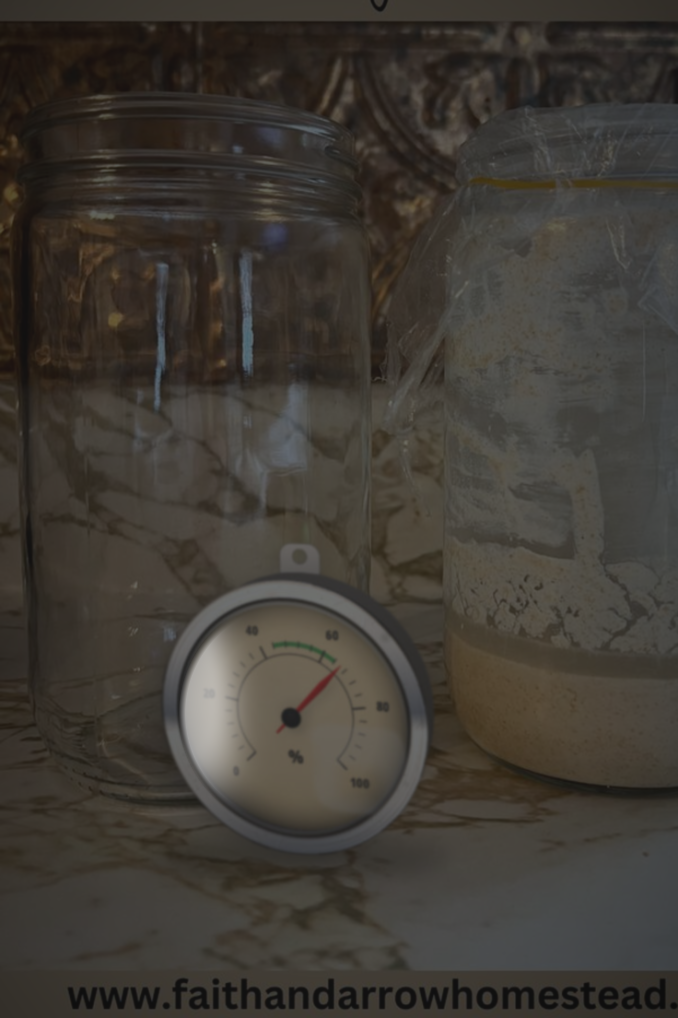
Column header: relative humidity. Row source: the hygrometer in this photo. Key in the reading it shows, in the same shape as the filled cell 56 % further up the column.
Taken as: 66 %
